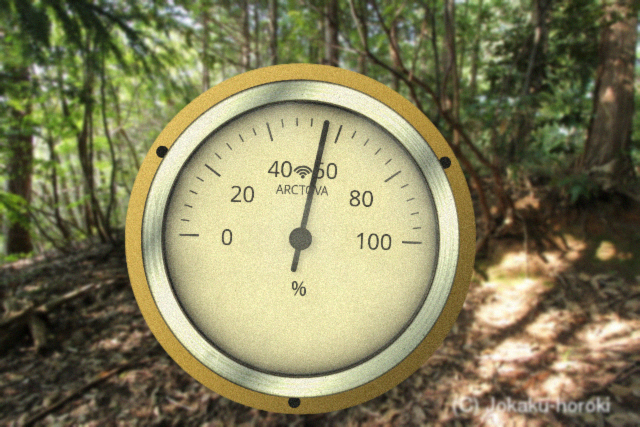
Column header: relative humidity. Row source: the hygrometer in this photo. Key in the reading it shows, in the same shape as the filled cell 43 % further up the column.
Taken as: 56 %
